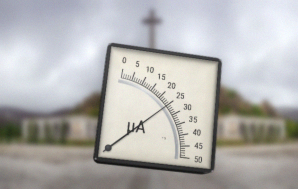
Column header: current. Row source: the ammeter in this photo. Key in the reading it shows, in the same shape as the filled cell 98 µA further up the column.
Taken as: 25 µA
